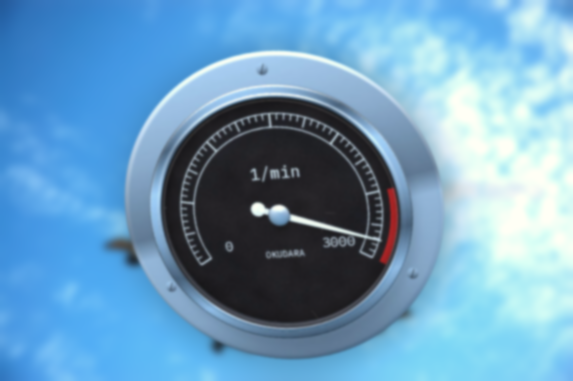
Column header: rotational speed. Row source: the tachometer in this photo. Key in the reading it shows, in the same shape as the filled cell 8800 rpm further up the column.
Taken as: 2850 rpm
